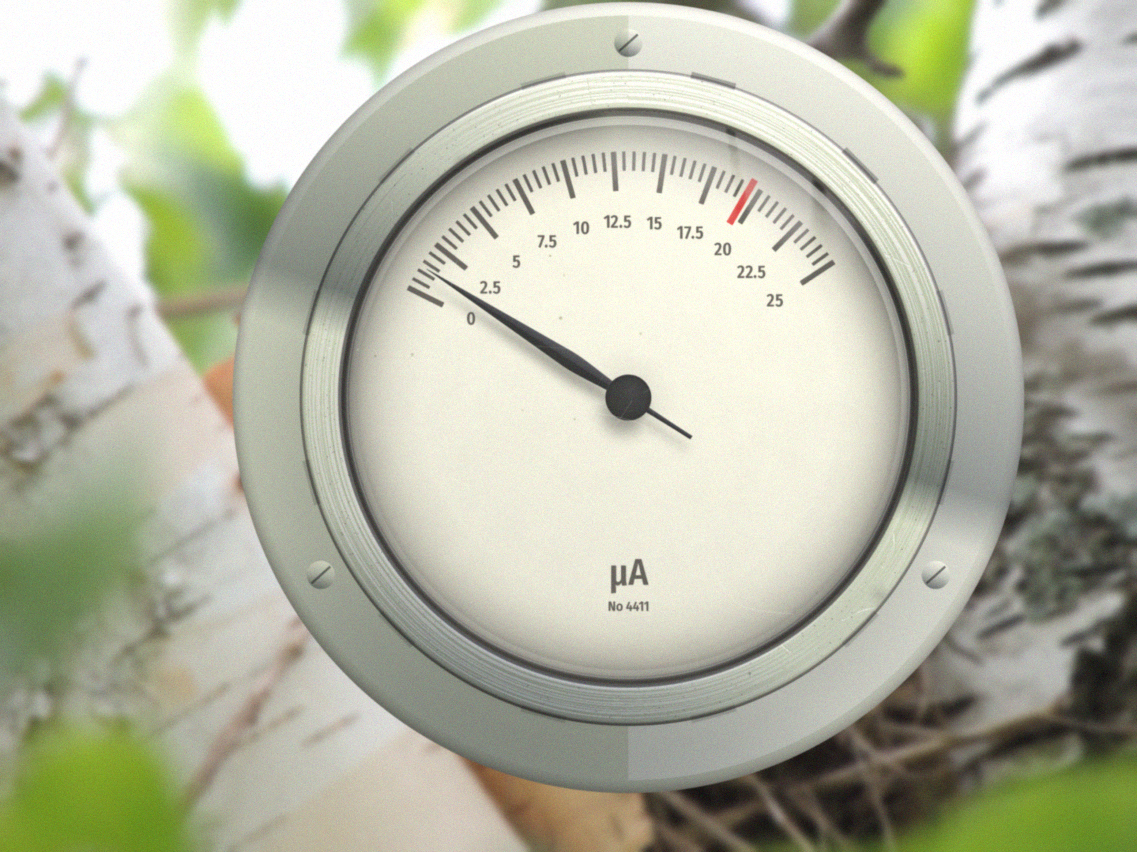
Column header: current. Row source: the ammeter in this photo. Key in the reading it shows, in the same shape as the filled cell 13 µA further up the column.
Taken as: 1.25 µA
